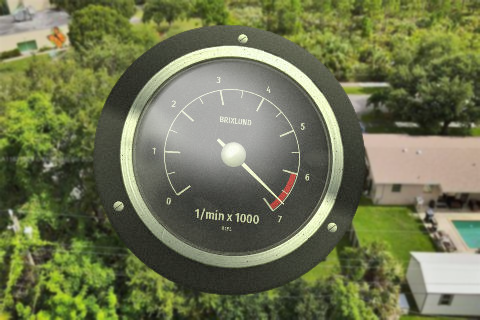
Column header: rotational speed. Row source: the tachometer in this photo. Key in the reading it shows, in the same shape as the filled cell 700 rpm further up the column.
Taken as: 6750 rpm
